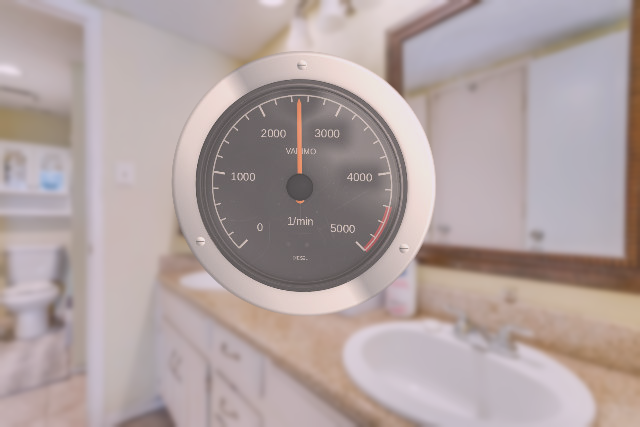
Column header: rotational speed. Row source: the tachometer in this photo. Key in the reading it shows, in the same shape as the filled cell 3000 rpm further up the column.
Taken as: 2500 rpm
